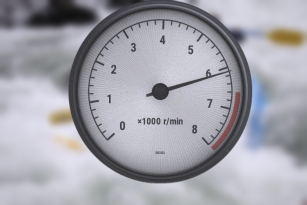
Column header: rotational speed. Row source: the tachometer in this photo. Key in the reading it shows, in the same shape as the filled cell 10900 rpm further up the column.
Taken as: 6100 rpm
